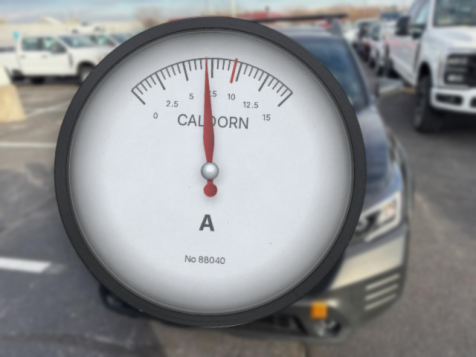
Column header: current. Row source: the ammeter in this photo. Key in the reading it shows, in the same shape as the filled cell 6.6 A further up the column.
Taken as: 7 A
